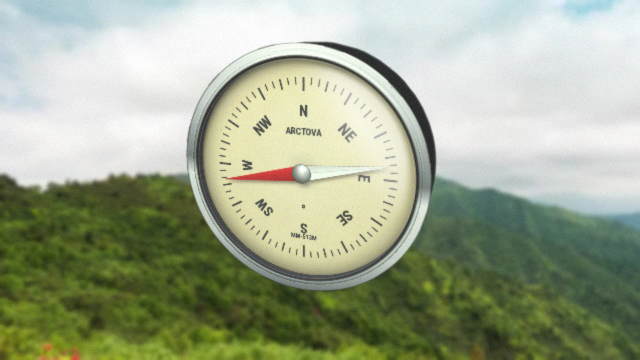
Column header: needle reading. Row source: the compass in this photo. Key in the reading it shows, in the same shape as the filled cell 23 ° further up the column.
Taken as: 260 °
